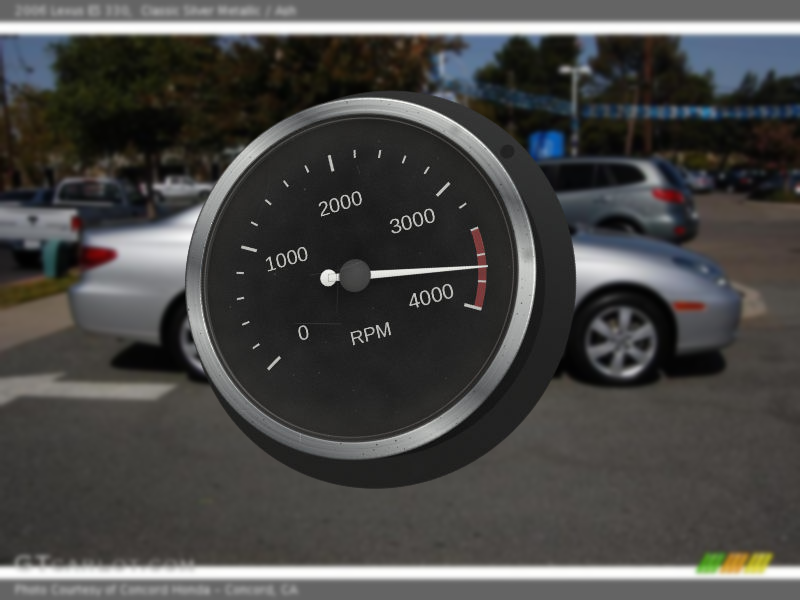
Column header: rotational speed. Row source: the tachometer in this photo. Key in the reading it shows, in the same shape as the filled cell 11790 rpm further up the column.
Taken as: 3700 rpm
